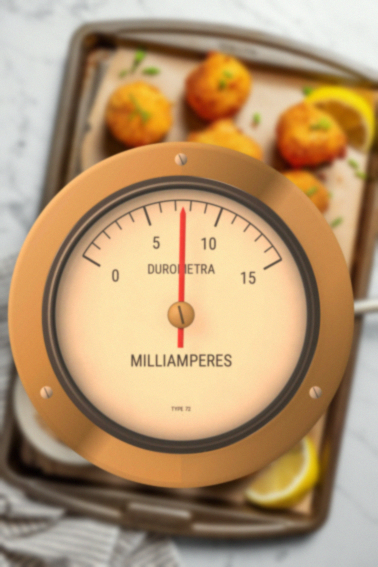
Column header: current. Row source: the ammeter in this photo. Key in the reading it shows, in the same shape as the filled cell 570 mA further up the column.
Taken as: 7.5 mA
